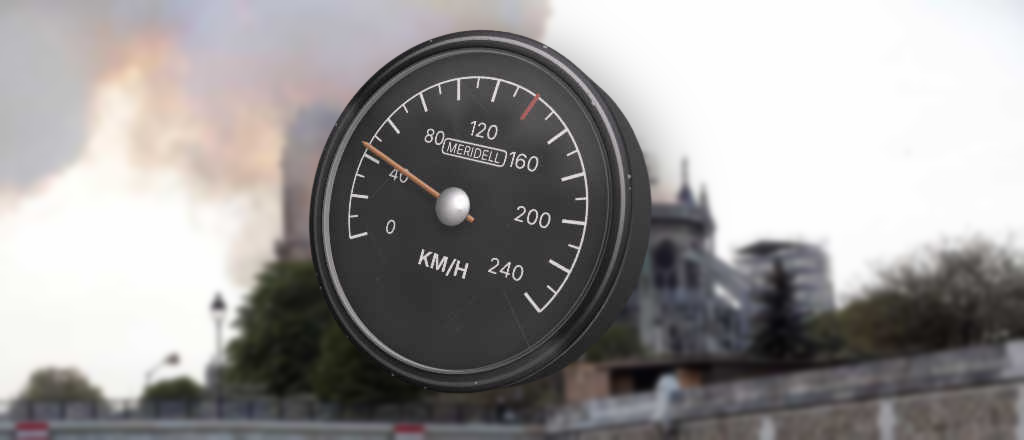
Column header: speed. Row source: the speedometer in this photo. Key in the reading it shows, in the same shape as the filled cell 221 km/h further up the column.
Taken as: 45 km/h
